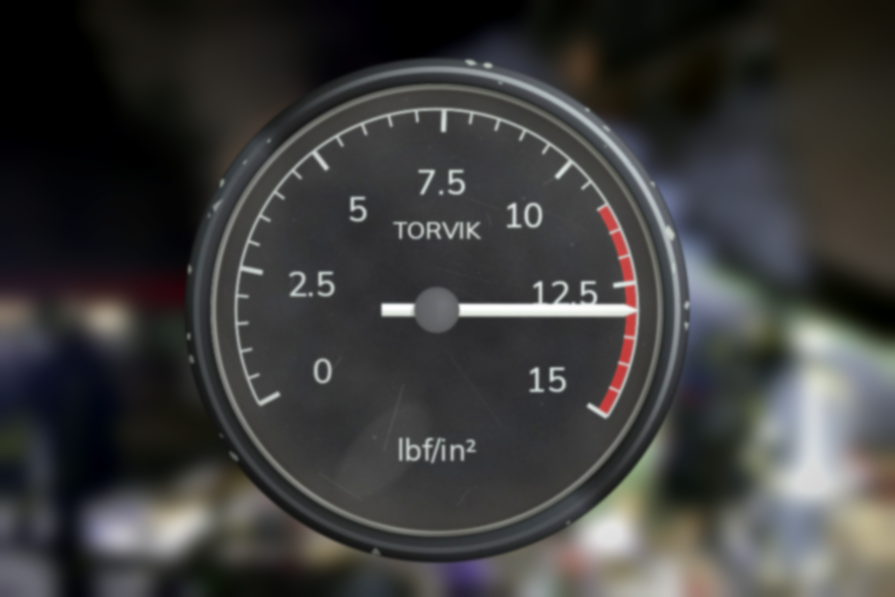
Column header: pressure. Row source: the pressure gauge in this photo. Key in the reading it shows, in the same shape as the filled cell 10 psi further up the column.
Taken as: 13 psi
